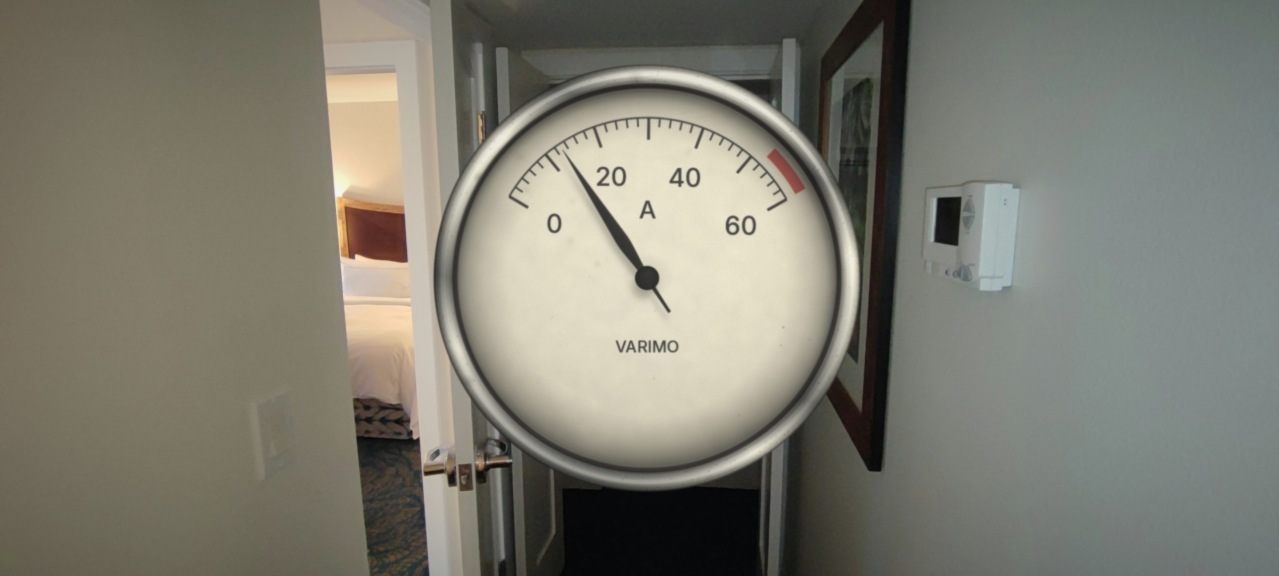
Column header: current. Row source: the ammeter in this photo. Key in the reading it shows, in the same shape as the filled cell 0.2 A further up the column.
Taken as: 13 A
